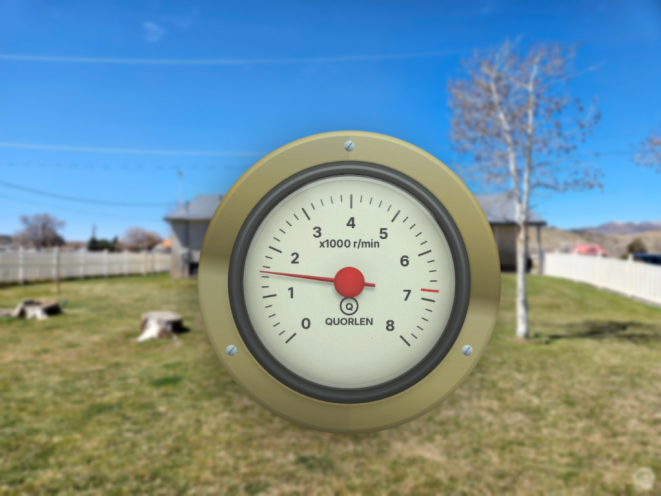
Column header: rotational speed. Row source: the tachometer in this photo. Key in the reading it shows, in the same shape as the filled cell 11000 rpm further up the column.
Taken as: 1500 rpm
